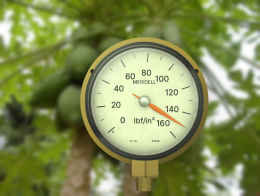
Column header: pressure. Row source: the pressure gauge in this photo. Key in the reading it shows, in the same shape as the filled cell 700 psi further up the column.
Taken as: 150 psi
